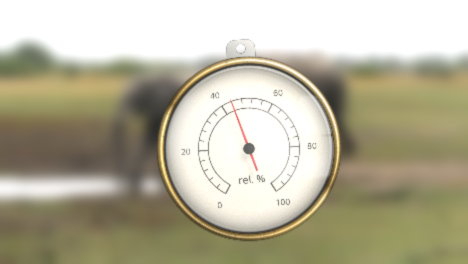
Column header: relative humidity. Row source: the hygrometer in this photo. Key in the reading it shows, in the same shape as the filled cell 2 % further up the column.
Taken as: 44 %
